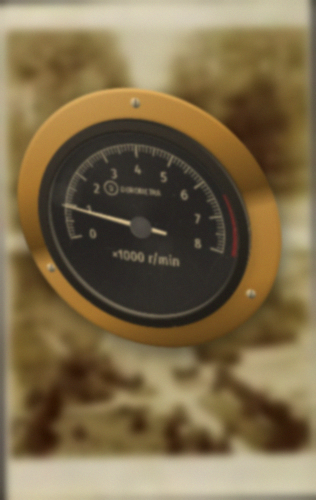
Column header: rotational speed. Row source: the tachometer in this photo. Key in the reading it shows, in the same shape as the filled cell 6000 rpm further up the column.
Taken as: 1000 rpm
